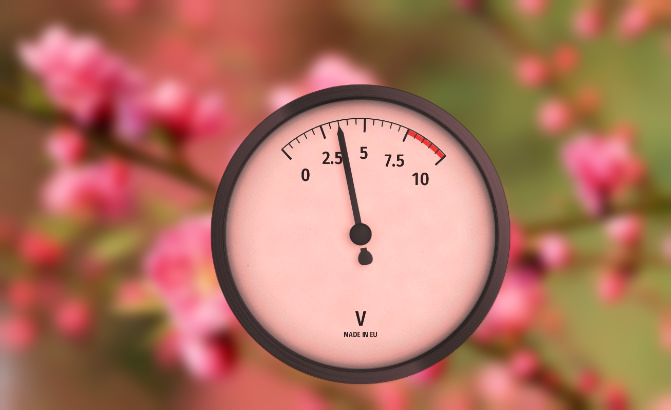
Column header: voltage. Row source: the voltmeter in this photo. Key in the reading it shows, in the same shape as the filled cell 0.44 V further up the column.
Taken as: 3.5 V
